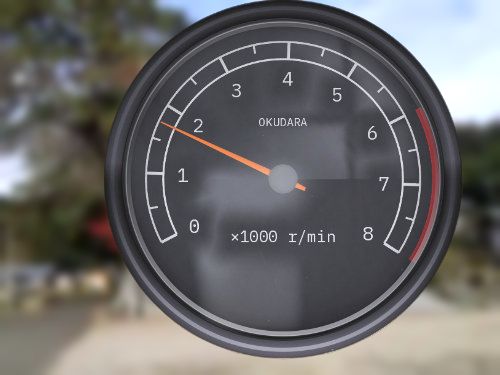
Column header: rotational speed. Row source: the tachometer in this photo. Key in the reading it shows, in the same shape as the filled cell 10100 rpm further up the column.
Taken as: 1750 rpm
